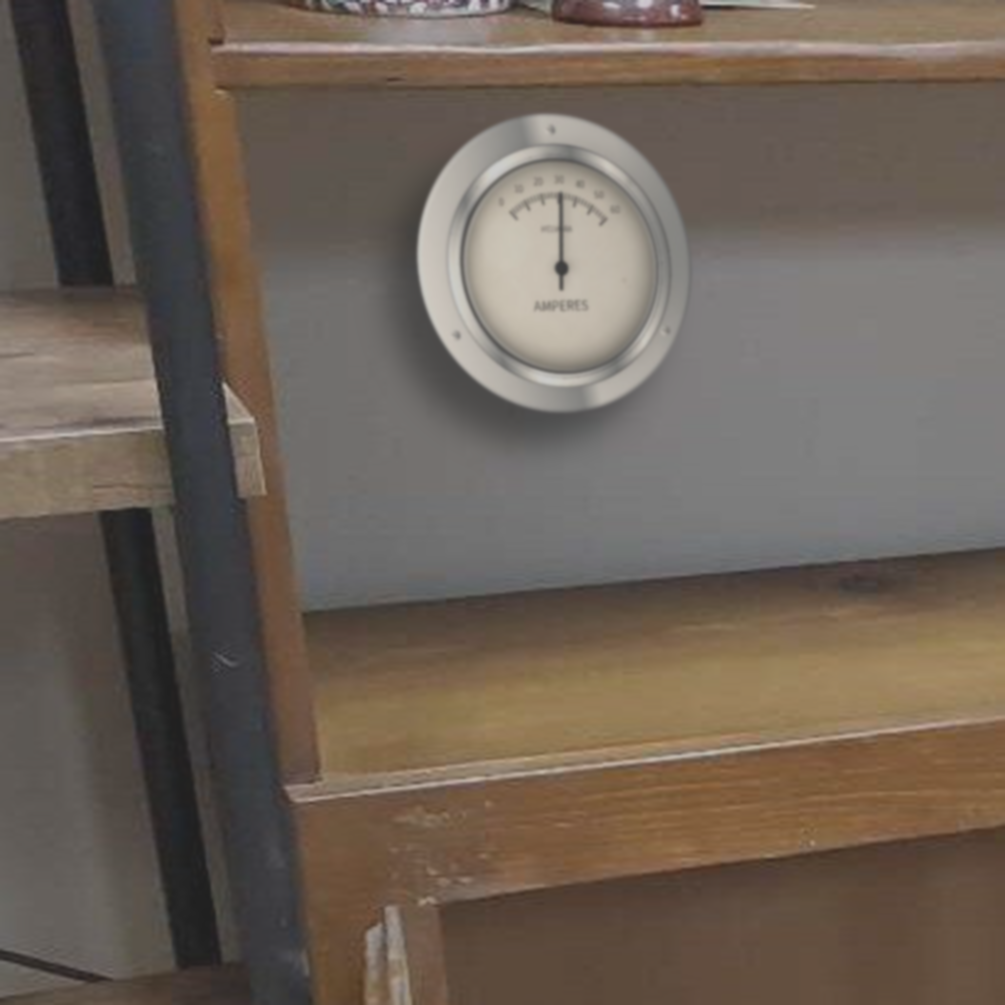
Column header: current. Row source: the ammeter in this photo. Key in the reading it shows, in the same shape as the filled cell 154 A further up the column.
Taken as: 30 A
